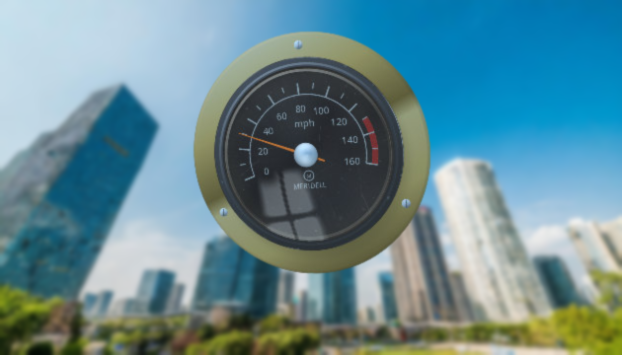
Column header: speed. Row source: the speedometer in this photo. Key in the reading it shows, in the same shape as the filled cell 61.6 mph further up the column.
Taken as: 30 mph
